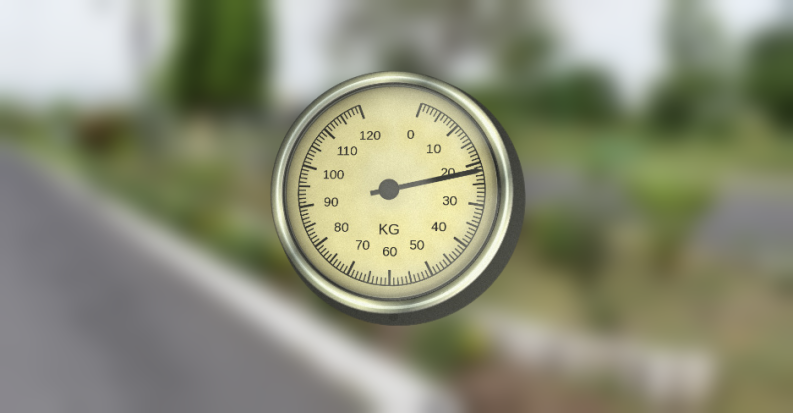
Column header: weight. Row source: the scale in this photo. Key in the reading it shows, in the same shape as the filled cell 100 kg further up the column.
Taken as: 22 kg
